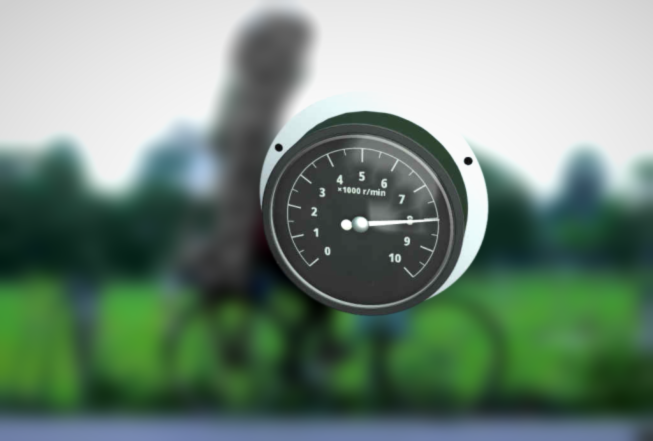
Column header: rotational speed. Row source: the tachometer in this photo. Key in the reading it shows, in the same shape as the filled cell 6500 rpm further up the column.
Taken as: 8000 rpm
